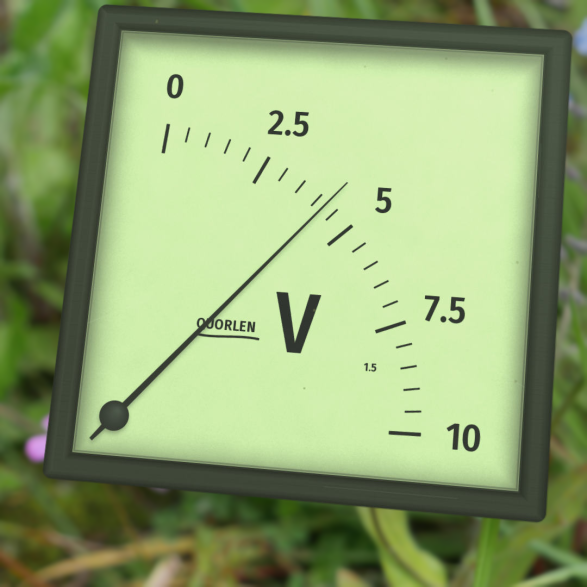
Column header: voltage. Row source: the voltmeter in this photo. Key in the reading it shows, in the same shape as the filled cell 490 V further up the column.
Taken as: 4.25 V
